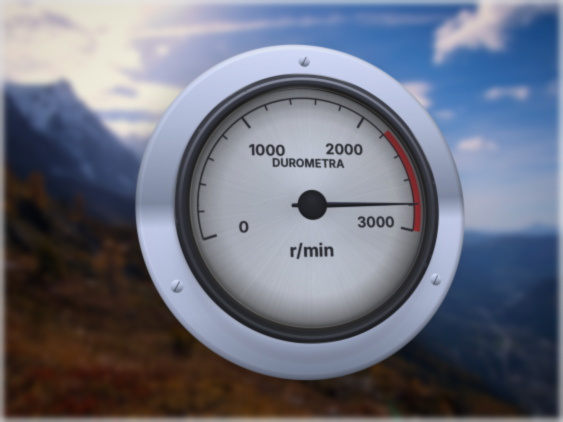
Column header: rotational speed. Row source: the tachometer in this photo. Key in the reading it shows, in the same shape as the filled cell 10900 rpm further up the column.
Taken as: 2800 rpm
